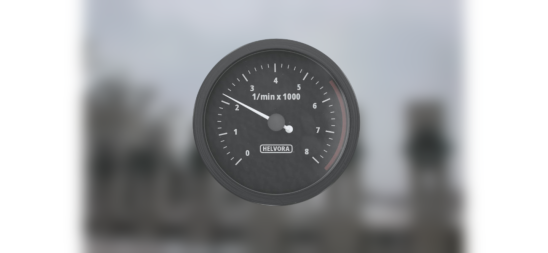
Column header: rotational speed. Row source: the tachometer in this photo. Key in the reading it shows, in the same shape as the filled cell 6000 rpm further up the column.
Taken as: 2200 rpm
